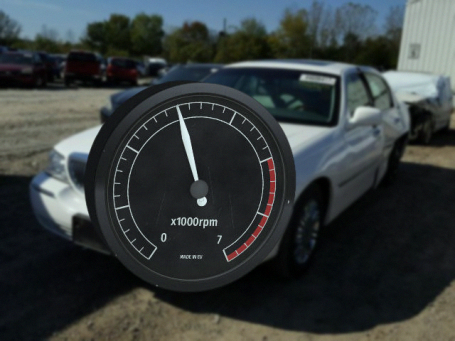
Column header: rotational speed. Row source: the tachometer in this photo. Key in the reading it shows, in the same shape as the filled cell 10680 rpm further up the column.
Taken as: 3000 rpm
